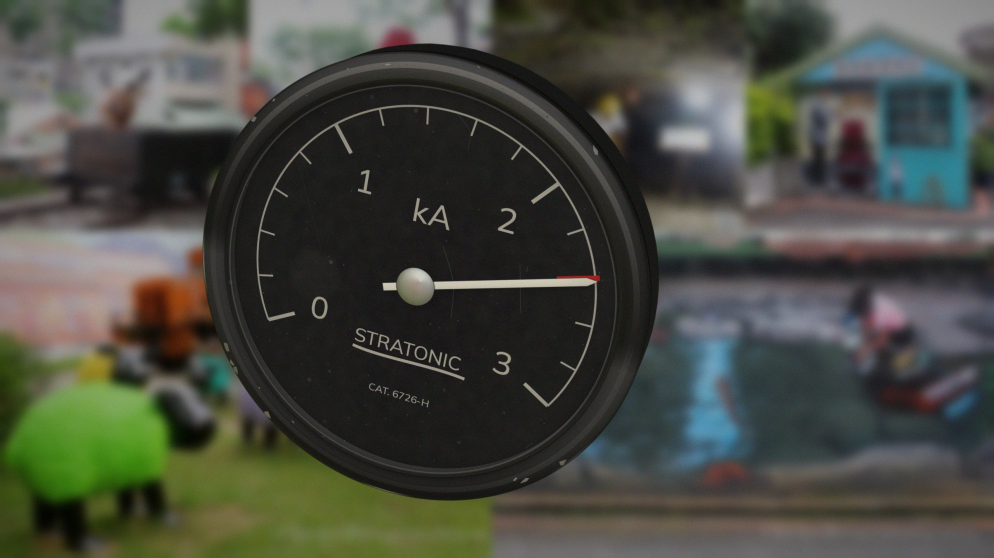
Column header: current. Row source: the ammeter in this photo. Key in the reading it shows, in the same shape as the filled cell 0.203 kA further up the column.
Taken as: 2.4 kA
